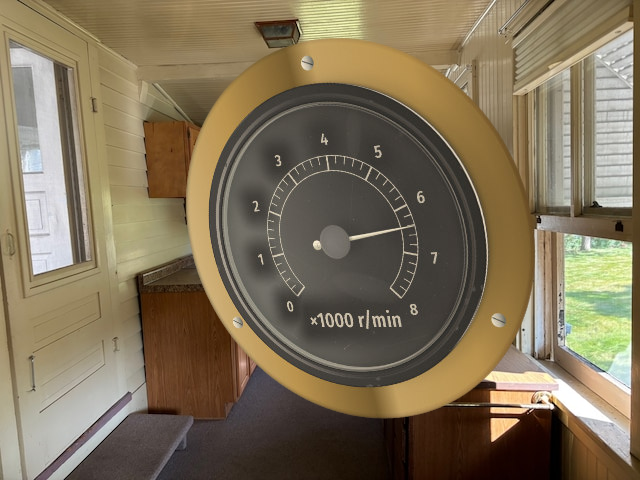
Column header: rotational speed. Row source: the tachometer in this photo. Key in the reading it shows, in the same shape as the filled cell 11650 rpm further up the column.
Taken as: 6400 rpm
